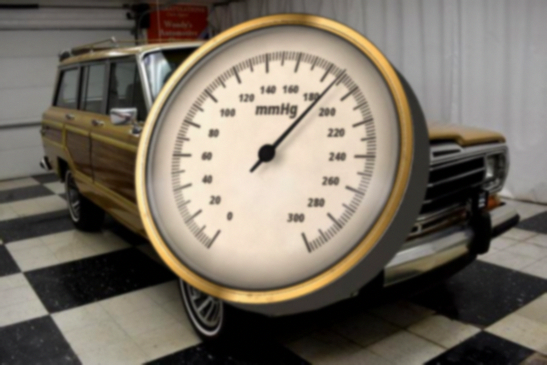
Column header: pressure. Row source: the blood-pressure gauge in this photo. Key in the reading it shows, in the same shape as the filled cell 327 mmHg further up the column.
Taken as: 190 mmHg
